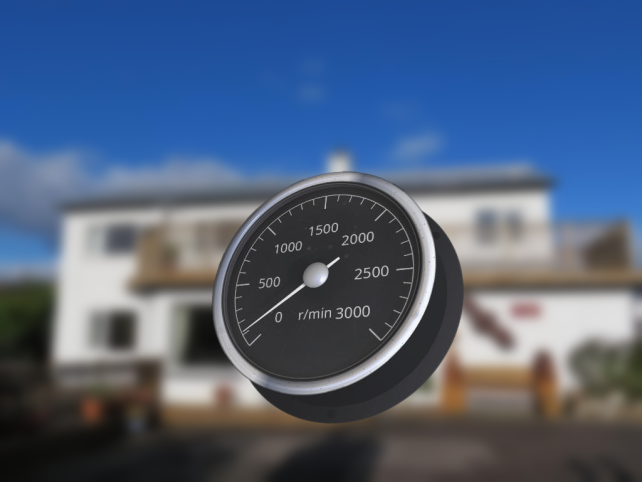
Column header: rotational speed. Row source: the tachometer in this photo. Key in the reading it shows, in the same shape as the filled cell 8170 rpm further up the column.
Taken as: 100 rpm
